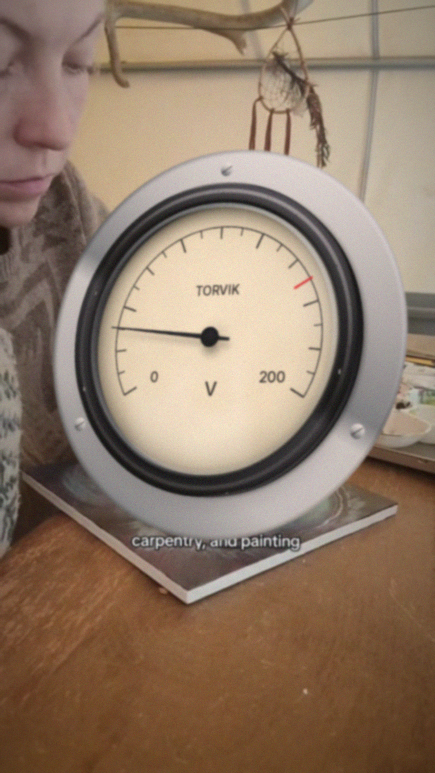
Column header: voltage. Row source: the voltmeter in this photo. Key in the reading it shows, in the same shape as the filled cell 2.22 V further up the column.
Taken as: 30 V
